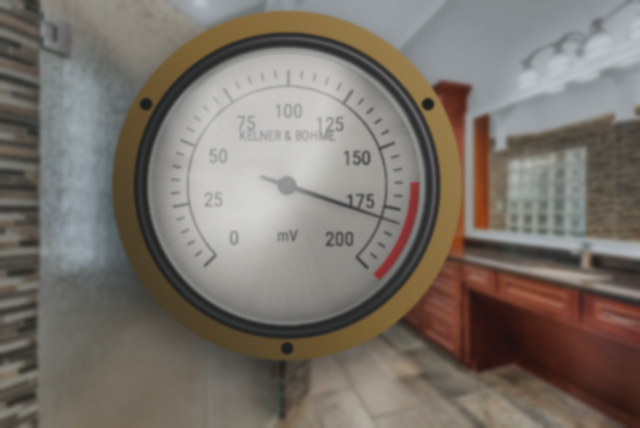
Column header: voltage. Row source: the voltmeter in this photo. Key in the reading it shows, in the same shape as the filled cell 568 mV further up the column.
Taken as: 180 mV
